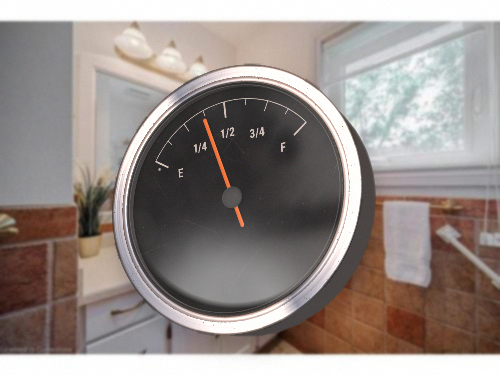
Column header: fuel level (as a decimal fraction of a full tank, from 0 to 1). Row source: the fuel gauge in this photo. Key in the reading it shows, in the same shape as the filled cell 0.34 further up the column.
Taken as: 0.375
